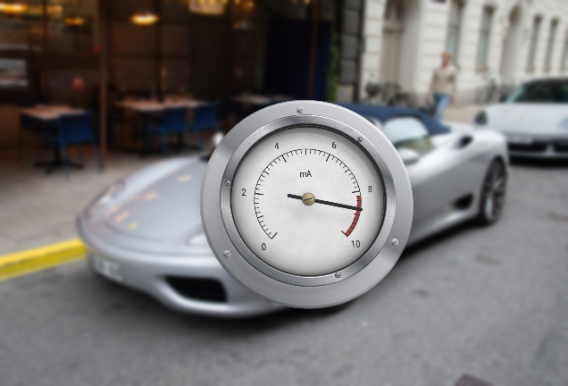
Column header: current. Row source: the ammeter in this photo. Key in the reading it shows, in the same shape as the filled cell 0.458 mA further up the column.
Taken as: 8.8 mA
